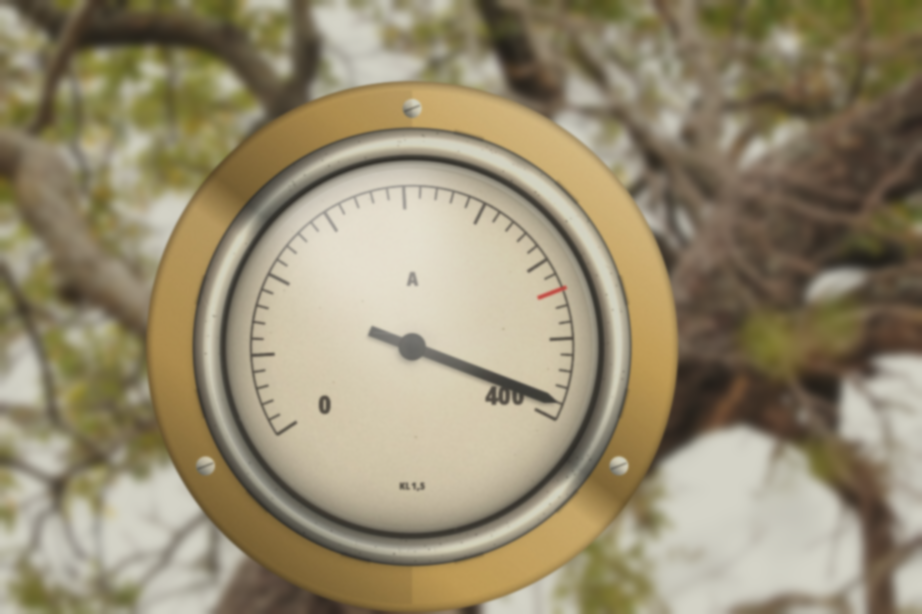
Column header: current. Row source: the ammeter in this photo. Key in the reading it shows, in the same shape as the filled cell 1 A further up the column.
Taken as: 390 A
